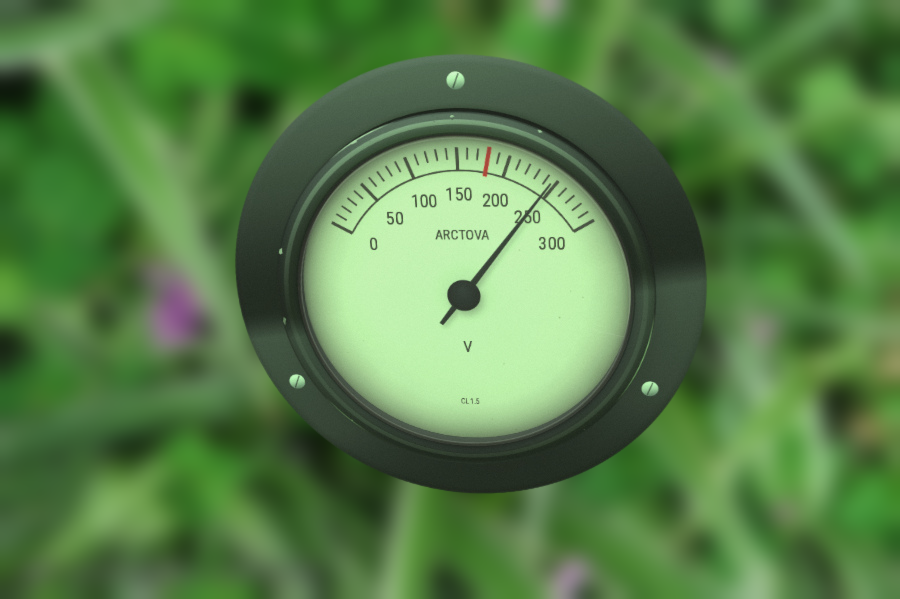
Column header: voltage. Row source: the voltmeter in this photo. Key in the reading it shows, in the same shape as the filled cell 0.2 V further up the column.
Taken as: 245 V
